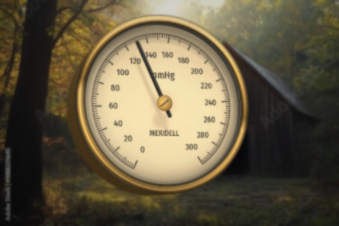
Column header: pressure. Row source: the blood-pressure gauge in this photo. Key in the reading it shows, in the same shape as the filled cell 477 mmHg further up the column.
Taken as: 130 mmHg
